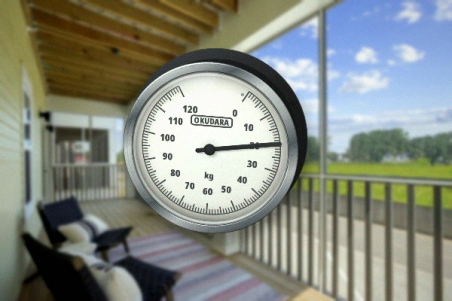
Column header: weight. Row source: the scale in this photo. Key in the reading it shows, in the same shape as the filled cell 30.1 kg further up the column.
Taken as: 20 kg
